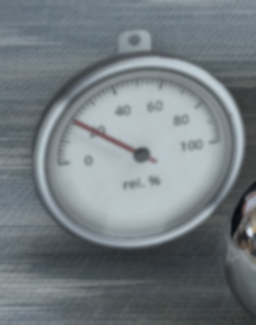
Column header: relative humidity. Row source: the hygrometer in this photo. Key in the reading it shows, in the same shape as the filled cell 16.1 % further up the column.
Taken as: 20 %
